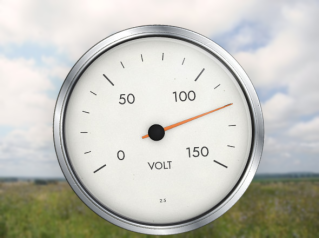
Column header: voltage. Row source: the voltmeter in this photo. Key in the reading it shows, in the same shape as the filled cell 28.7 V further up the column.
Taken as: 120 V
